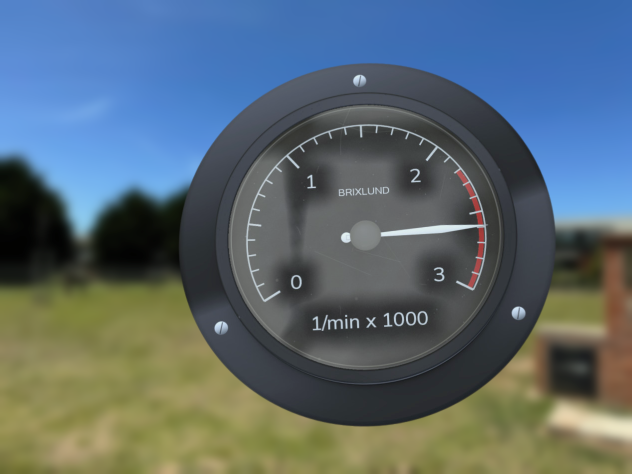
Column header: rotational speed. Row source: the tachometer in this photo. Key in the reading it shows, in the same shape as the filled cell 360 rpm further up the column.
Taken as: 2600 rpm
